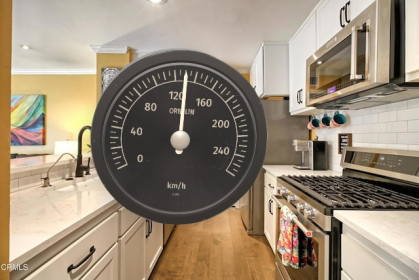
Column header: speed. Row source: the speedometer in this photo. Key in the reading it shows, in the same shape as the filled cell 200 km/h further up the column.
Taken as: 130 km/h
